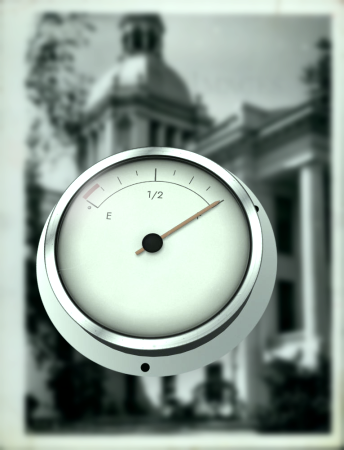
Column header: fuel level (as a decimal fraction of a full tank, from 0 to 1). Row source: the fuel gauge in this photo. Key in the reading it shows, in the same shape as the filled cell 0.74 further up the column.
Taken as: 1
